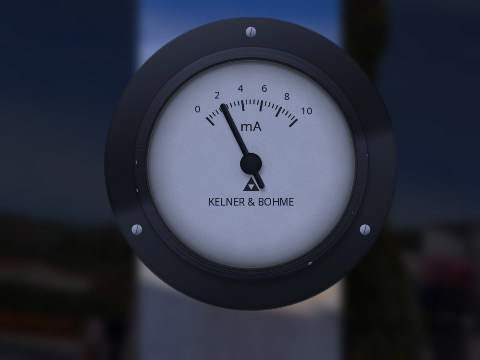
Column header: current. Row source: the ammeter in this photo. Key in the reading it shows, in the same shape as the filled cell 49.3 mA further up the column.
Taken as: 2 mA
